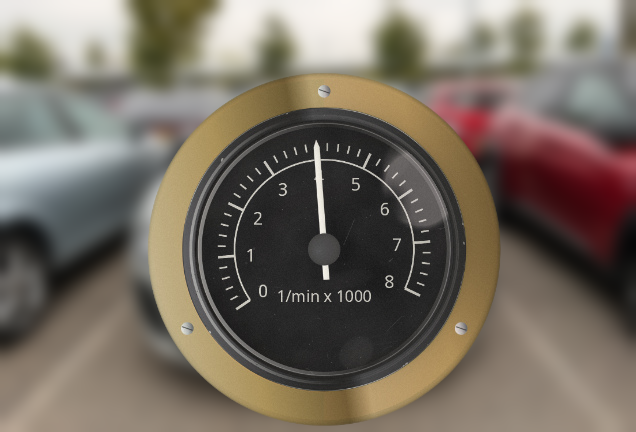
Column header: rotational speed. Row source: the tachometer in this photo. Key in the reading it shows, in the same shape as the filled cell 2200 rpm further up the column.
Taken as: 4000 rpm
